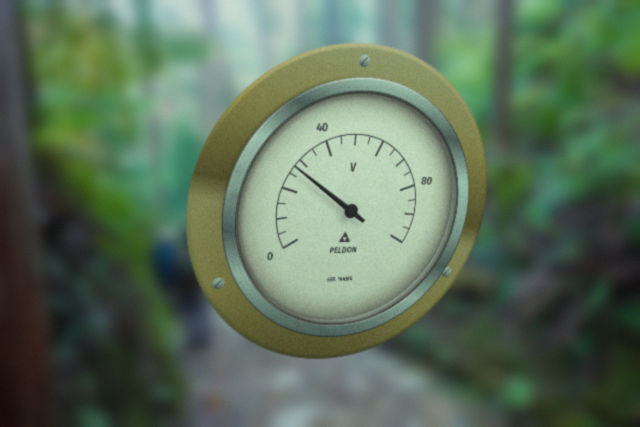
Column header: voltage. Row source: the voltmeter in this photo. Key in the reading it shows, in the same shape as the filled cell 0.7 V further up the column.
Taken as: 27.5 V
